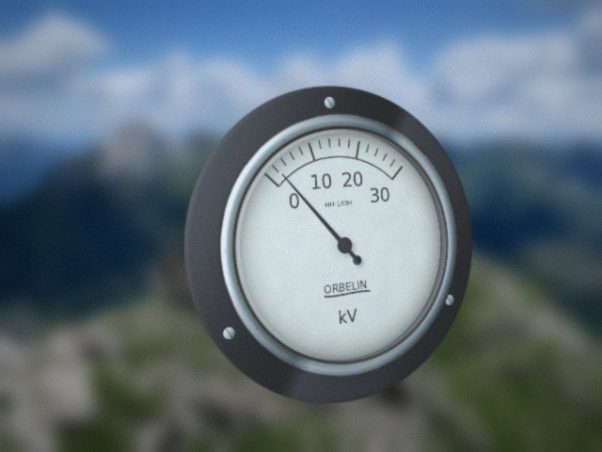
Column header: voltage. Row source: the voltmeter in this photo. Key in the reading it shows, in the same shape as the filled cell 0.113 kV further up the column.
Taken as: 2 kV
